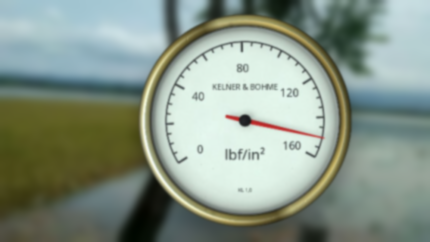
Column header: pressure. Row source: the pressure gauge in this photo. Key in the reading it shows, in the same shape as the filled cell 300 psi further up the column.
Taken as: 150 psi
